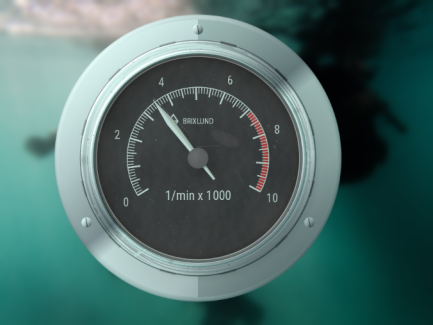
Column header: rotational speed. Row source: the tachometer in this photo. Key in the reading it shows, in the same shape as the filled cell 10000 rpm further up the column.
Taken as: 3500 rpm
